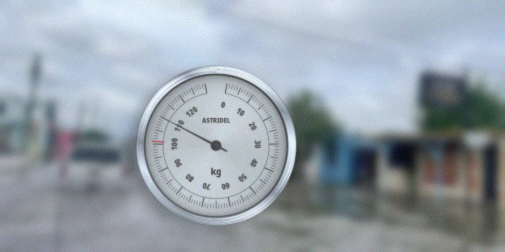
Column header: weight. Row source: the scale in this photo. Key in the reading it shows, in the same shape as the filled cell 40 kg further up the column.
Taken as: 110 kg
